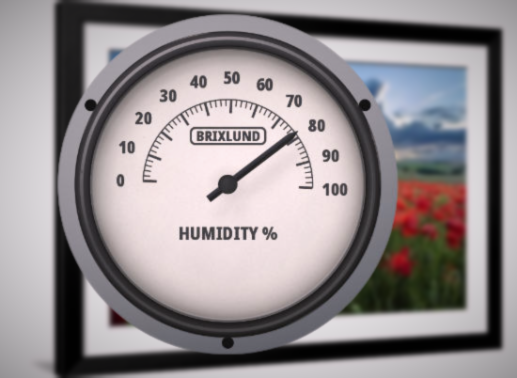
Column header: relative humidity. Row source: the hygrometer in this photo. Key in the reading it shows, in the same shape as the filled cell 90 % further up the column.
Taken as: 78 %
